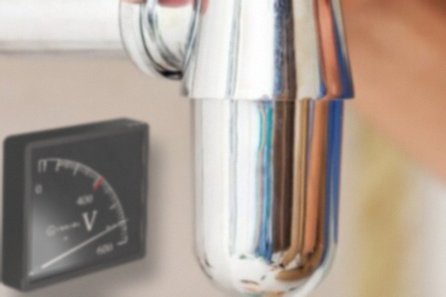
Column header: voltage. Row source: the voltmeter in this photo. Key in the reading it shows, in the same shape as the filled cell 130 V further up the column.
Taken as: 550 V
